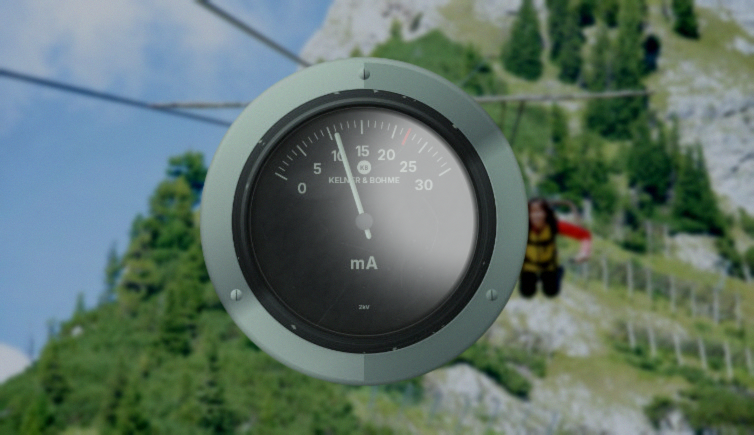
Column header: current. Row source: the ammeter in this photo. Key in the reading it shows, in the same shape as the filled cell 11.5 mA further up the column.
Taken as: 11 mA
